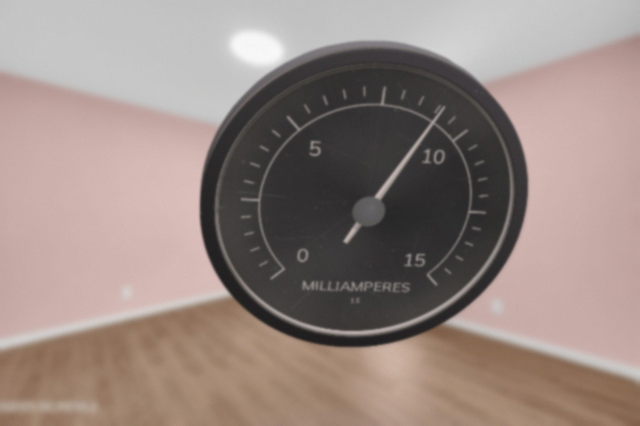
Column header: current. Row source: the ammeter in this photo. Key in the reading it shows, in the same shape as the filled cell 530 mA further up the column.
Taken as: 9 mA
